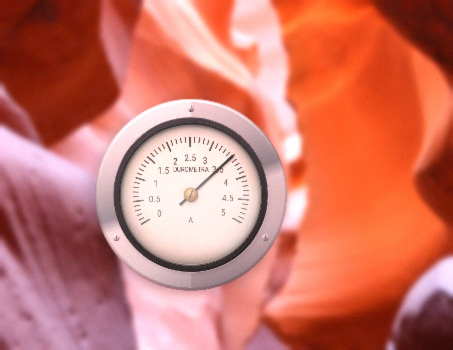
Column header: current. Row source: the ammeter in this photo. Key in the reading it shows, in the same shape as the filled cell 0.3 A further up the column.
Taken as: 3.5 A
